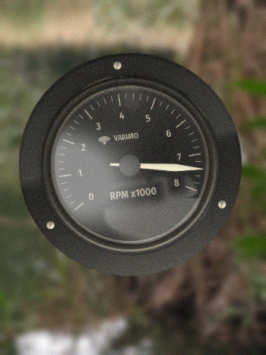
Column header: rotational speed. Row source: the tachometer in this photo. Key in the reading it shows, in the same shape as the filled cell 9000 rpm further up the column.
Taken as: 7400 rpm
